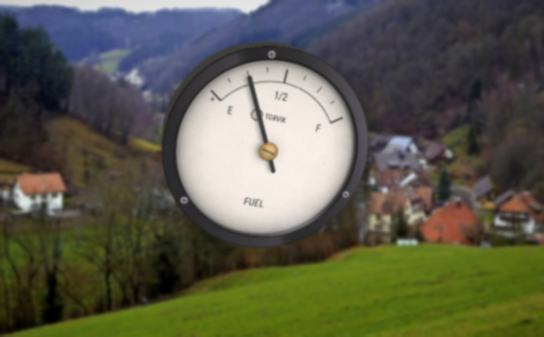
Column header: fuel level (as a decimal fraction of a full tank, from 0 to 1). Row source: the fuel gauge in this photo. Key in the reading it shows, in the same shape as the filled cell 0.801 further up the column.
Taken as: 0.25
